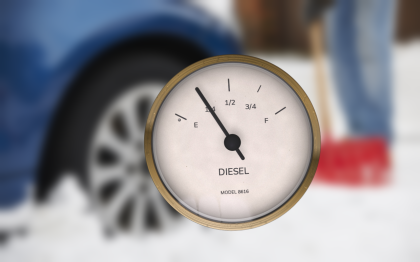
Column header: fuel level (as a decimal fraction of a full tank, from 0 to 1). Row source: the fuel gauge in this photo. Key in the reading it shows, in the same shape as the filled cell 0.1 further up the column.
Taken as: 0.25
